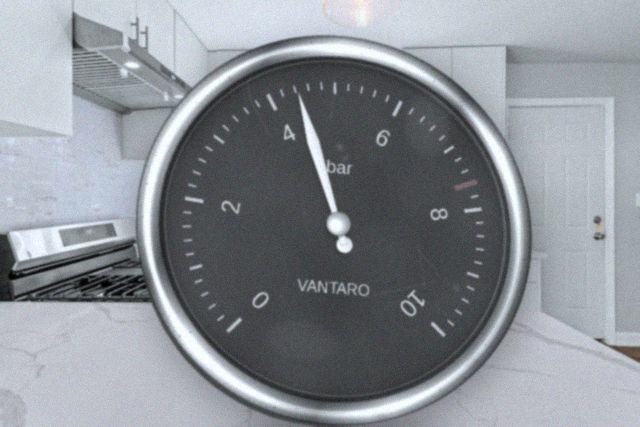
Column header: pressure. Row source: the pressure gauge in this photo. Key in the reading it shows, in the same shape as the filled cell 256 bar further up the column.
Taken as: 4.4 bar
